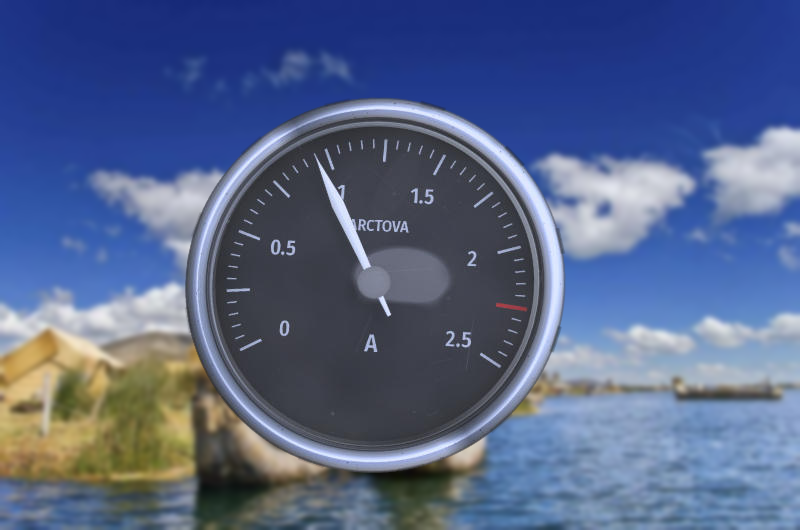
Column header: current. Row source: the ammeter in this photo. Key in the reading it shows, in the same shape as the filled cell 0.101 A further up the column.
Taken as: 0.95 A
